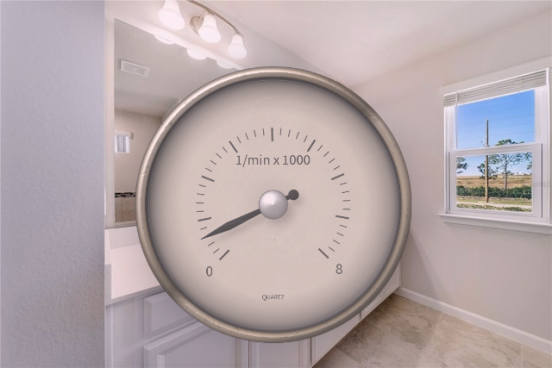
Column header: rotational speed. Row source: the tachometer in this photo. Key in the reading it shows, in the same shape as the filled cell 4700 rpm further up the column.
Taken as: 600 rpm
